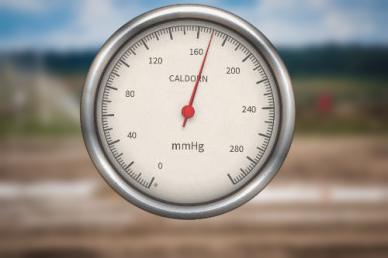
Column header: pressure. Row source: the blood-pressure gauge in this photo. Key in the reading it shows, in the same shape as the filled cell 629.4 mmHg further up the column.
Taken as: 170 mmHg
